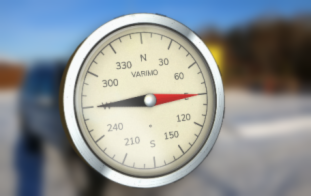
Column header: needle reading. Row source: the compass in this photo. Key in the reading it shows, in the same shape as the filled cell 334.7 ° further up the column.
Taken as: 90 °
